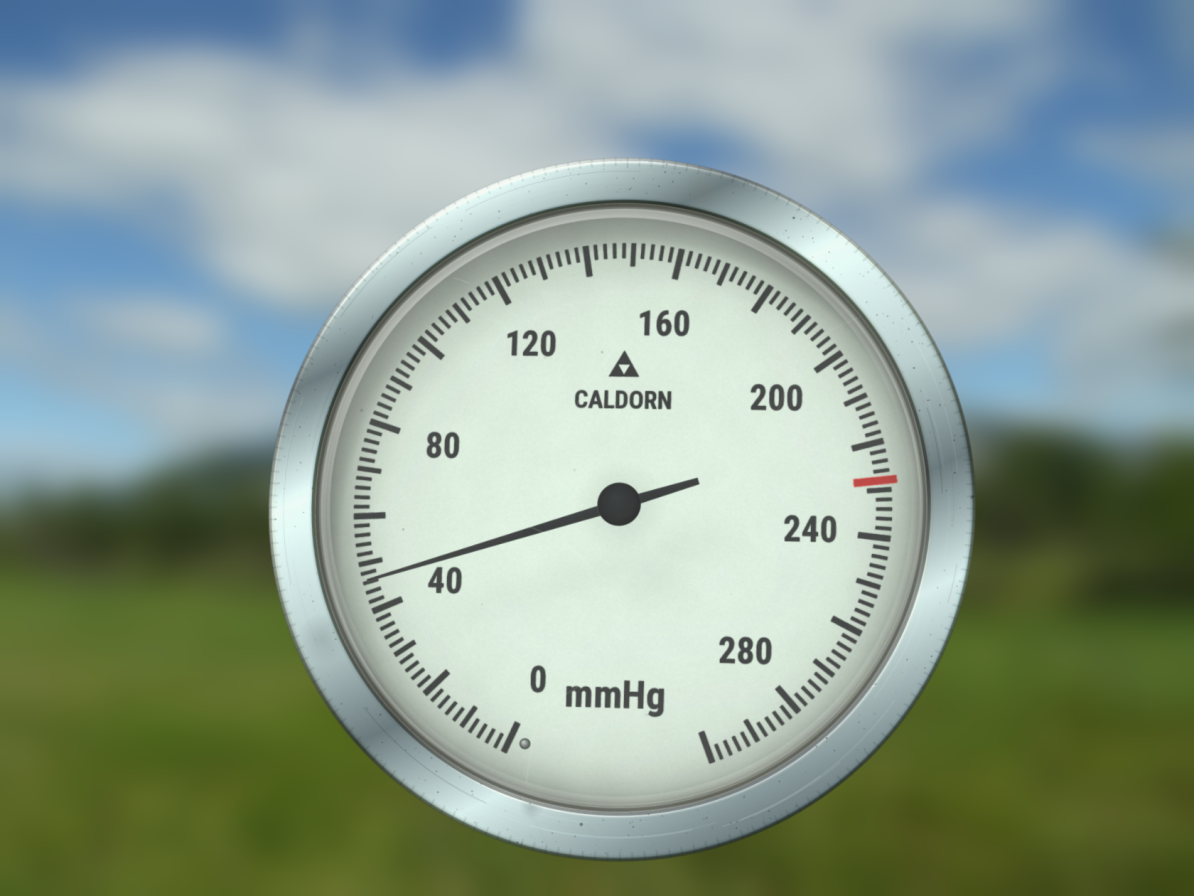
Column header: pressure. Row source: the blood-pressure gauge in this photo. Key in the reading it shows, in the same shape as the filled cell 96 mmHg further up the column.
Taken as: 46 mmHg
